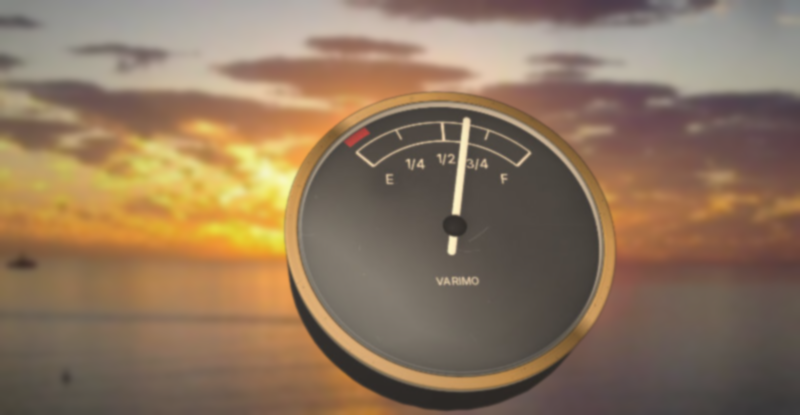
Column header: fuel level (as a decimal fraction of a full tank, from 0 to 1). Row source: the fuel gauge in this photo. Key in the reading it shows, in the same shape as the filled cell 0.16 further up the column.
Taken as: 0.625
